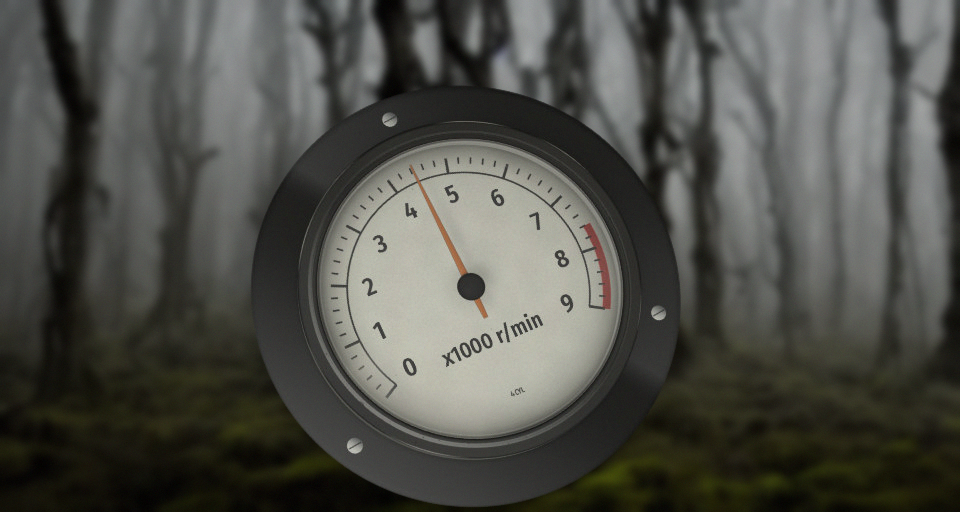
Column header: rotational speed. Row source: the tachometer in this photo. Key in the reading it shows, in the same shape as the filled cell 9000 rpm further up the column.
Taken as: 4400 rpm
